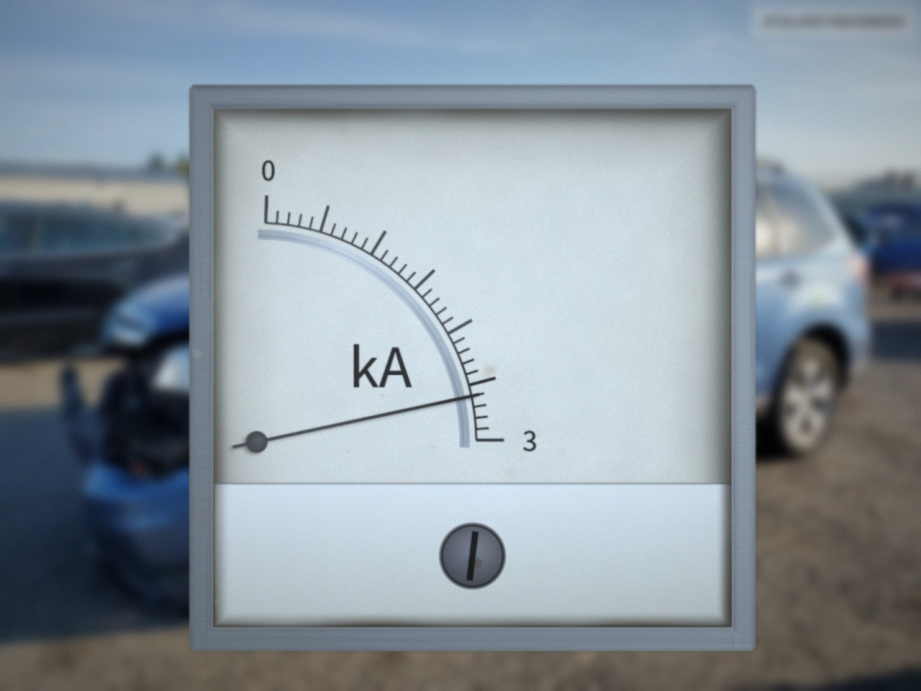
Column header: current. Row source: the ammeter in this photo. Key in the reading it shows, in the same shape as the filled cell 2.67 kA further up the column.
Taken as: 2.6 kA
